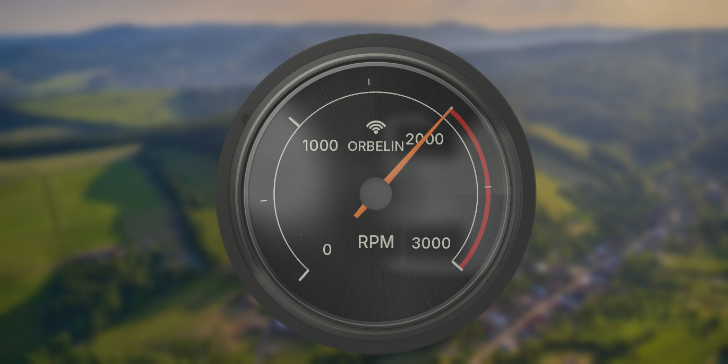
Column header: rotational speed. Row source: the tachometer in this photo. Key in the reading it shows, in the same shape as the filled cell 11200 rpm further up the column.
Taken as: 2000 rpm
